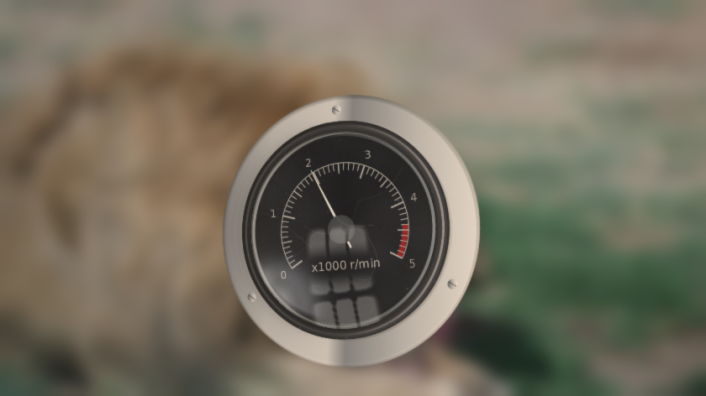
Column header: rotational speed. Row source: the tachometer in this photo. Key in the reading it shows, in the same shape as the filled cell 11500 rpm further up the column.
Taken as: 2000 rpm
